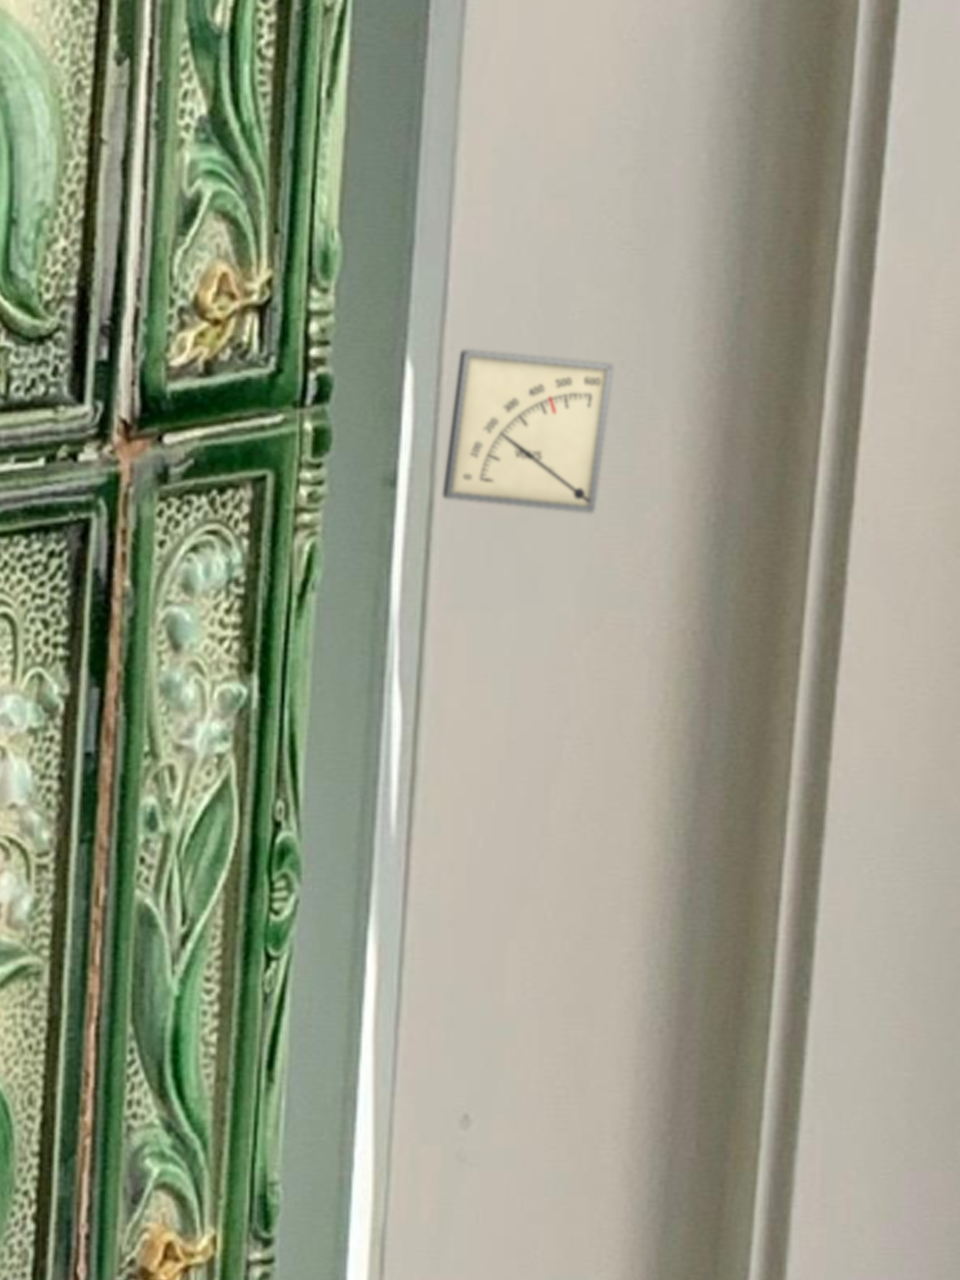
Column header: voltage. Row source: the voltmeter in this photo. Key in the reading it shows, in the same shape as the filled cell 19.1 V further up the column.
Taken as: 200 V
